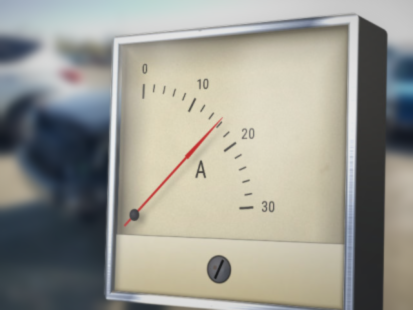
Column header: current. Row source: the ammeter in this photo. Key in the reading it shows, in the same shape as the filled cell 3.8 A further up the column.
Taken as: 16 A
